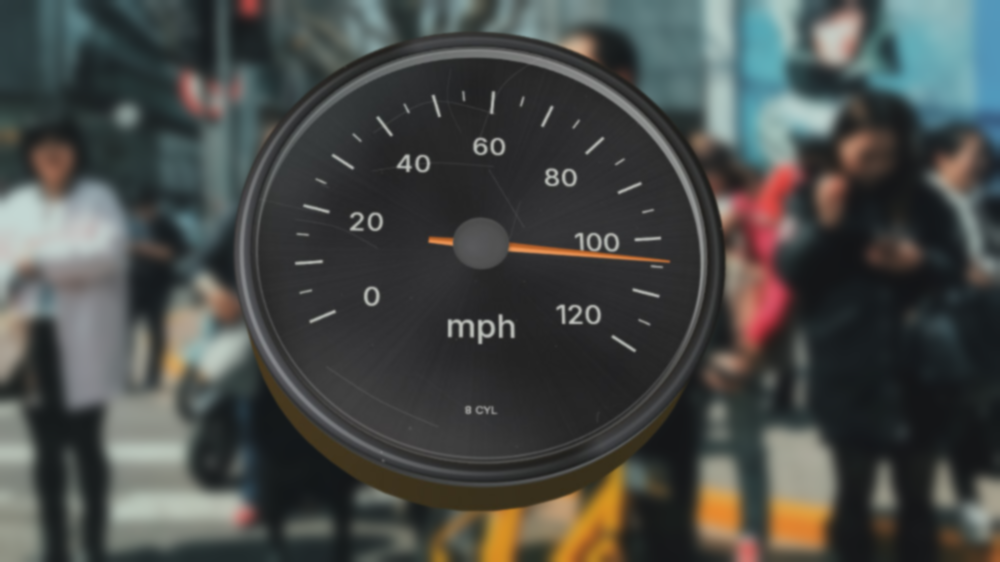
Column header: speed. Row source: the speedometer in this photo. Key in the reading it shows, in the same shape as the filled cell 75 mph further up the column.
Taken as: 105 mph
